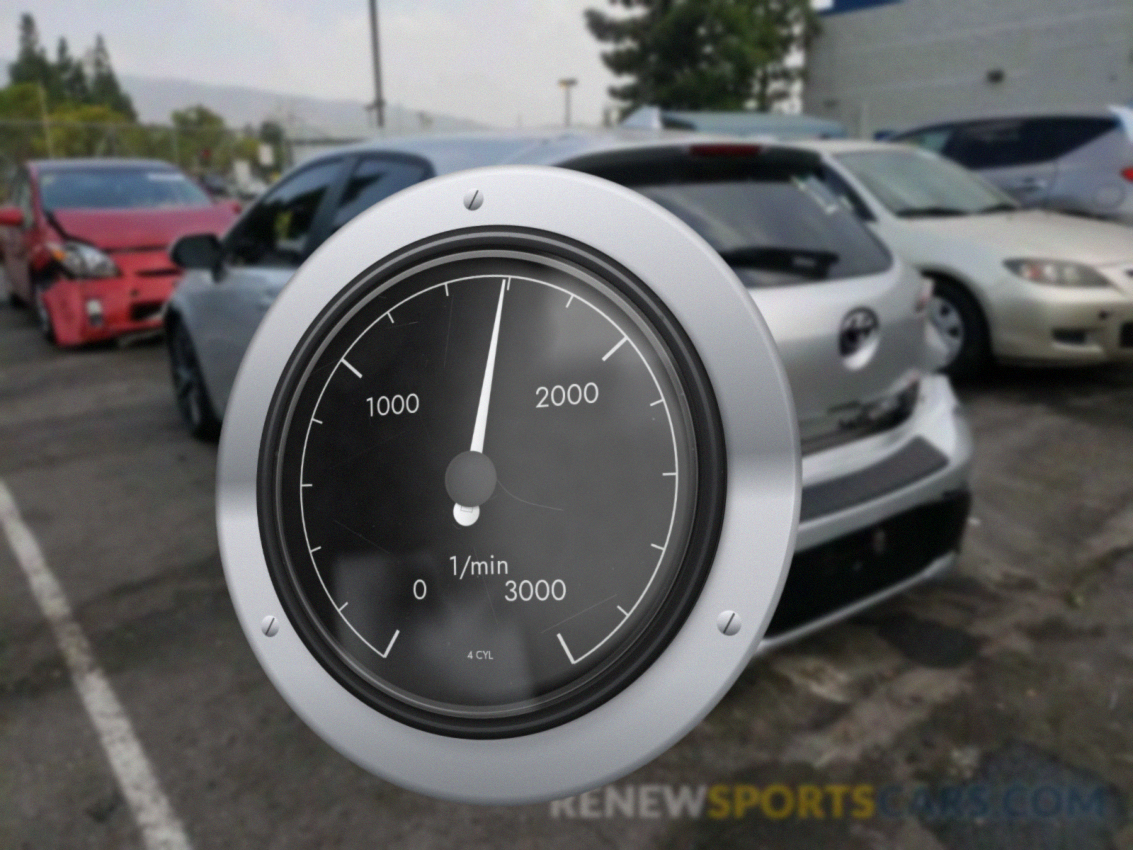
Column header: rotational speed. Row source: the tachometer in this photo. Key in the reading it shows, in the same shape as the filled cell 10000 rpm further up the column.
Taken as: 1600 rpm
